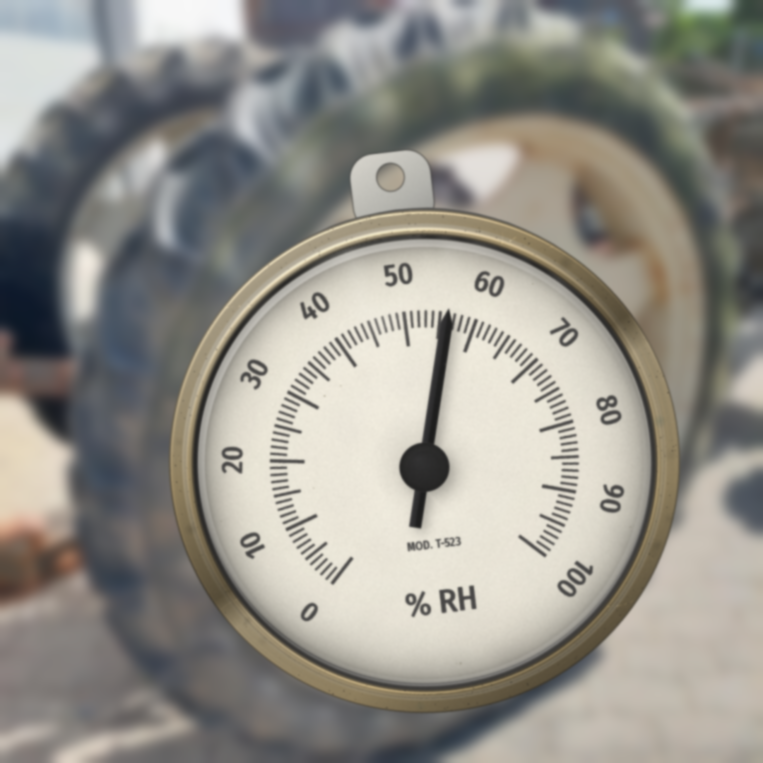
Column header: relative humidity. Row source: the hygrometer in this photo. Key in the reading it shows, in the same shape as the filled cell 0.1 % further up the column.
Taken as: 56 %
